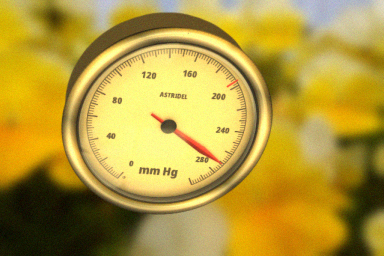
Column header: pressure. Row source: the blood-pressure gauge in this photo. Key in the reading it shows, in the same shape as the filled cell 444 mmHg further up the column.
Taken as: 270 mmHg
